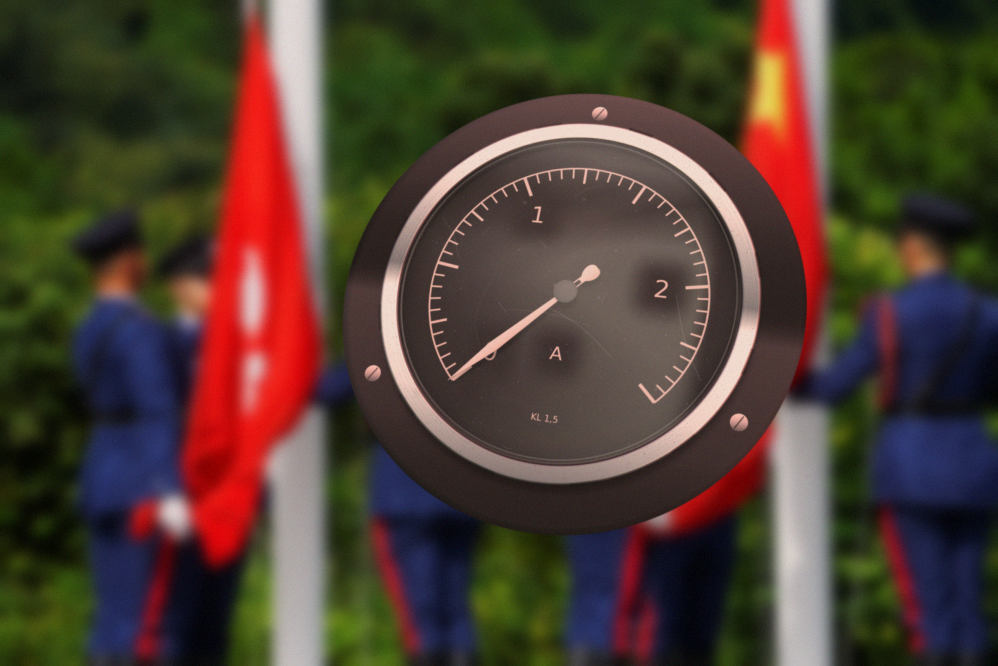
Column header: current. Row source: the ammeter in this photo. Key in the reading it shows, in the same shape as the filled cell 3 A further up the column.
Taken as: 0 A
